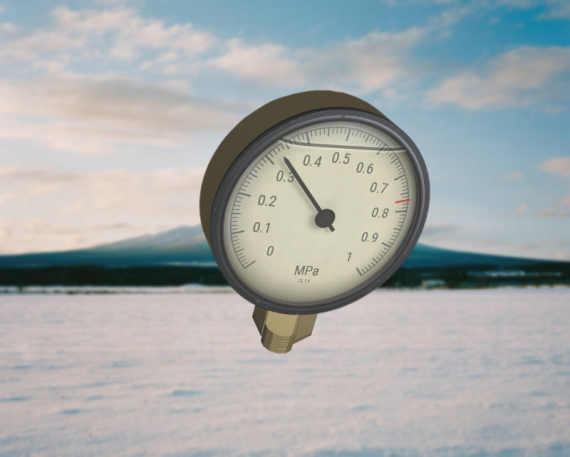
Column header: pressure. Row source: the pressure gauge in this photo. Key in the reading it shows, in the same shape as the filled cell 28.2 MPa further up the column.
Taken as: 0.33 MPa
